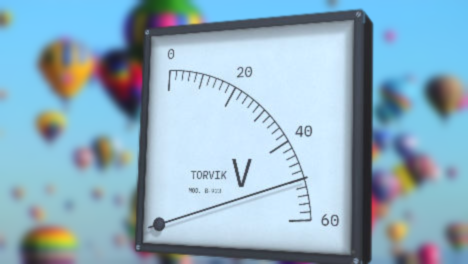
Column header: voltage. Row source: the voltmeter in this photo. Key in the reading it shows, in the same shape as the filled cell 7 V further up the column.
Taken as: 50 V
